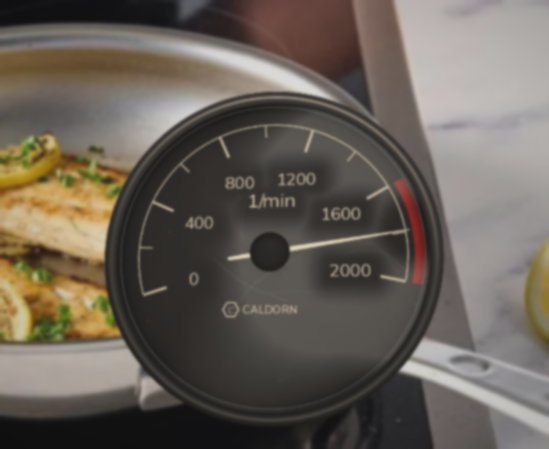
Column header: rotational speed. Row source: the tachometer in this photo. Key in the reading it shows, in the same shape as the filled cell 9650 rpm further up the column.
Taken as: 1800 rpm
